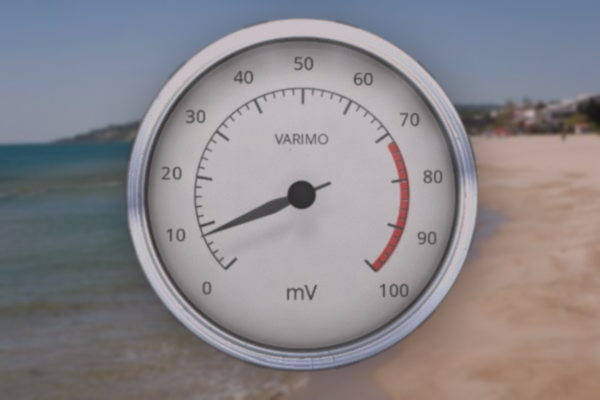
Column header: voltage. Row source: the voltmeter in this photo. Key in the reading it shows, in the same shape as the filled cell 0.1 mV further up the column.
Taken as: 8 mV
